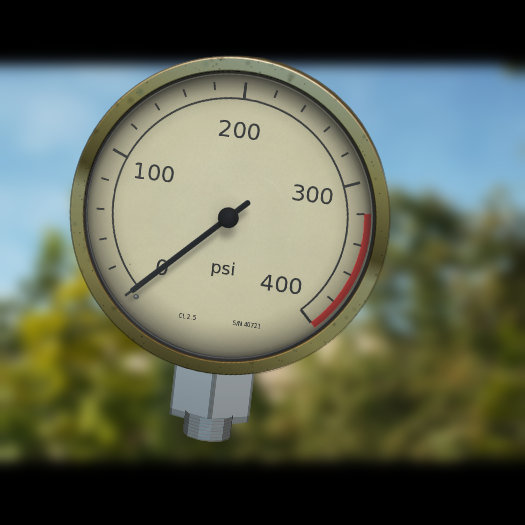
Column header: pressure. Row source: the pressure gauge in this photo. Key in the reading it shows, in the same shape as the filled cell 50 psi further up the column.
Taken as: 0 psi
